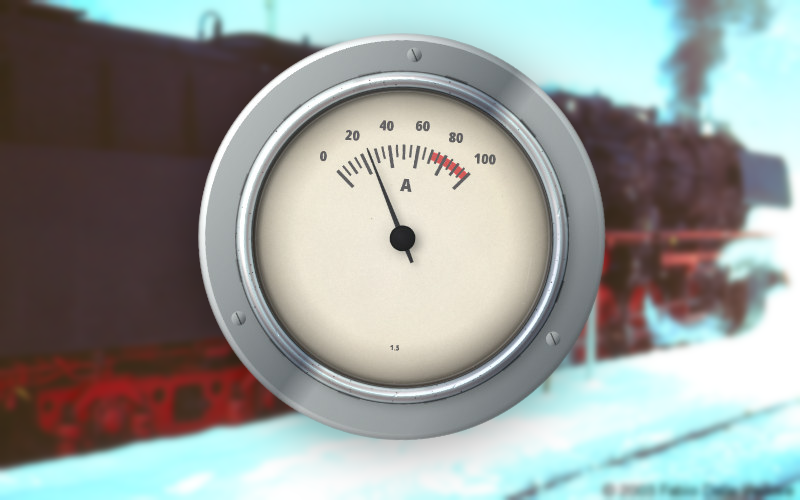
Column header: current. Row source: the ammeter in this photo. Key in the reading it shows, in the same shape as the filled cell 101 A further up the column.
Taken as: 25 A
